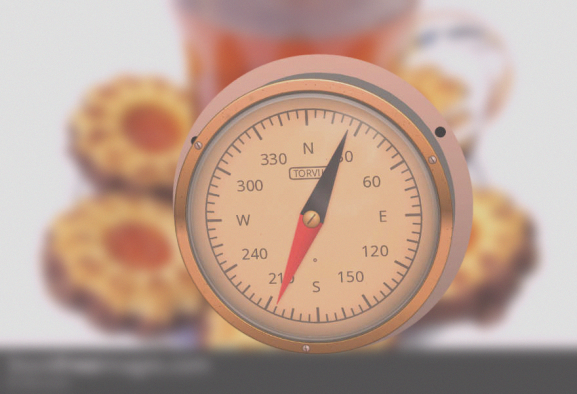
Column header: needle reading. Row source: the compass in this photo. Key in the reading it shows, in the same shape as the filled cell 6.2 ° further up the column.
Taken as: 205 °
